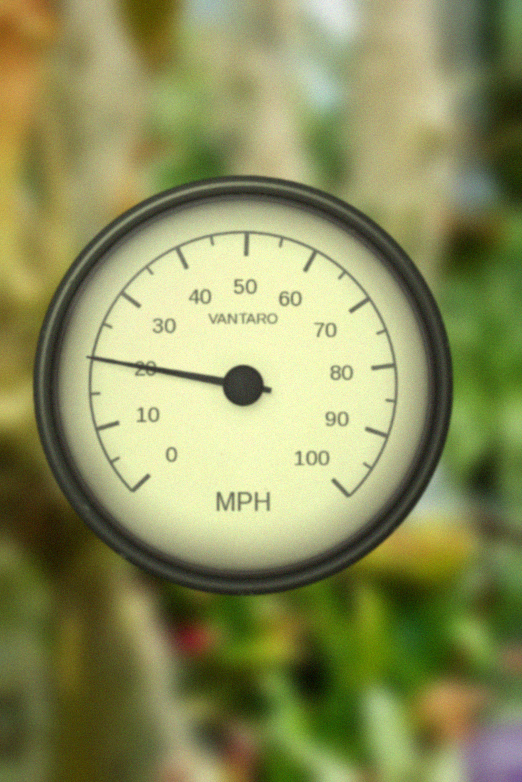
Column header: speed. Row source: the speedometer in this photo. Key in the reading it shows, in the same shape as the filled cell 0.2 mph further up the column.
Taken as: 20 mph
